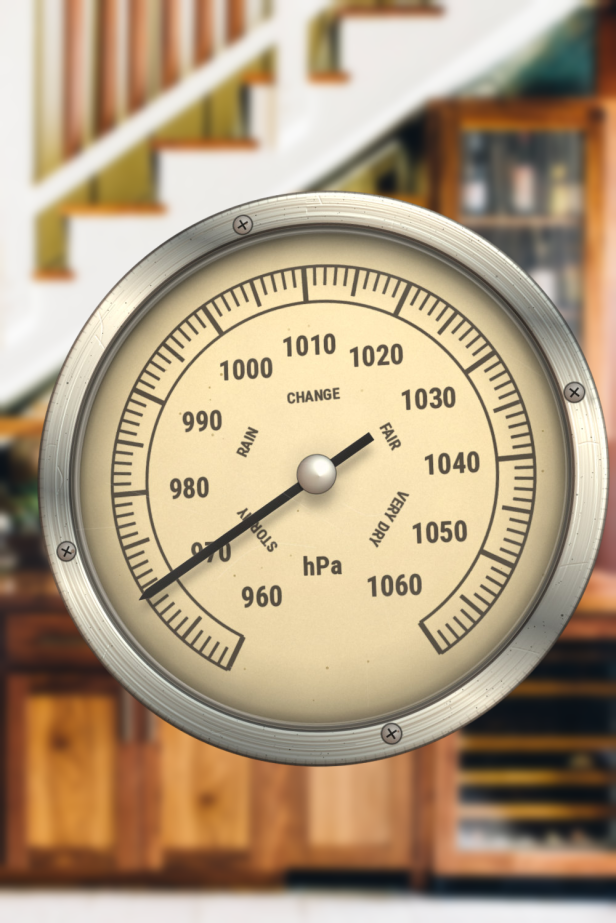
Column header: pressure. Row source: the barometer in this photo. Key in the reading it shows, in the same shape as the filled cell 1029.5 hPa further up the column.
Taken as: 970 hPa
